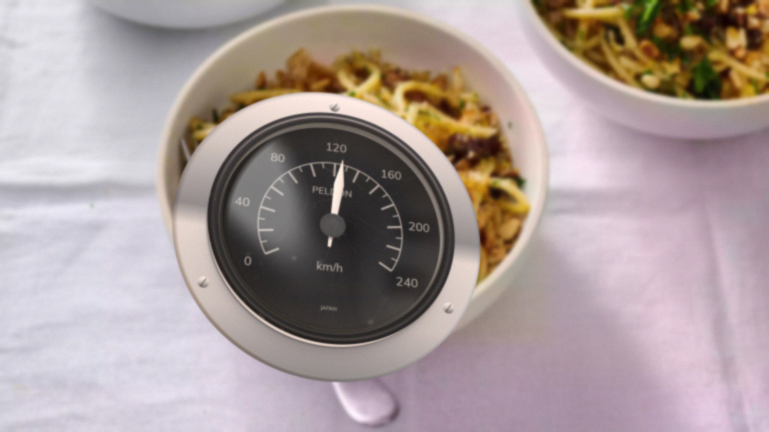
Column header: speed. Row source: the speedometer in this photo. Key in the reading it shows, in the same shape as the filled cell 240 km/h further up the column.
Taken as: 125 km/h
